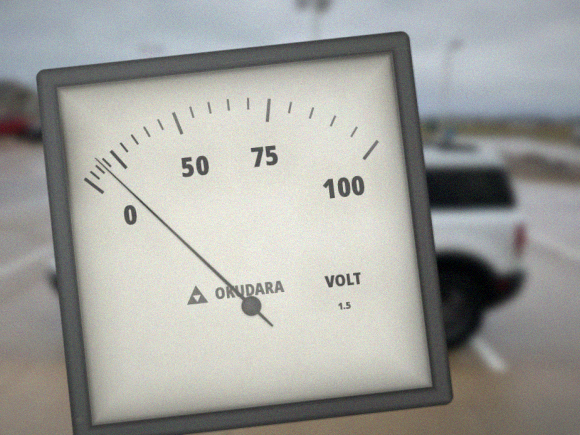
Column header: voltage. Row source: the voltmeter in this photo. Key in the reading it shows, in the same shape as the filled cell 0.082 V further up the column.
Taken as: 17.5 V
